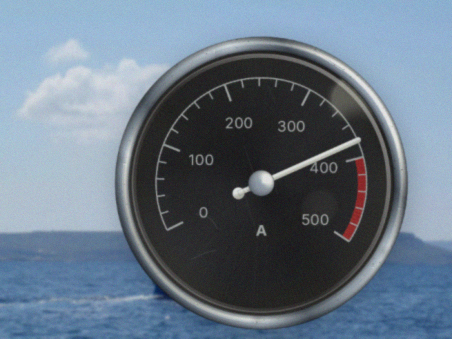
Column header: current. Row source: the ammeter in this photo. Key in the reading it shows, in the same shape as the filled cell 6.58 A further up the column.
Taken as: 380 A
